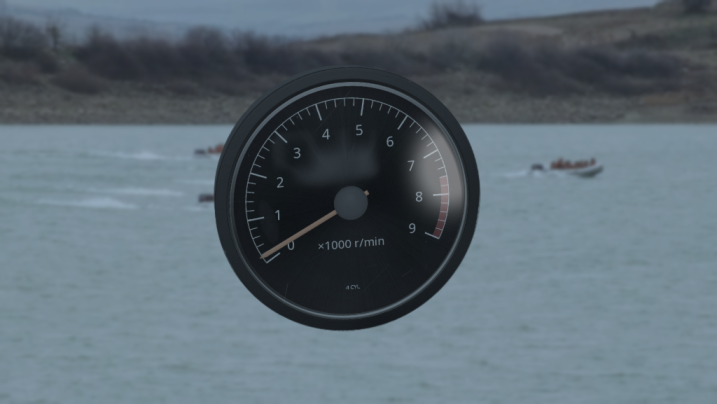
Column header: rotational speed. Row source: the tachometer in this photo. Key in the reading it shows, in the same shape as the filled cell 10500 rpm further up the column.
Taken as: 200 rpm
